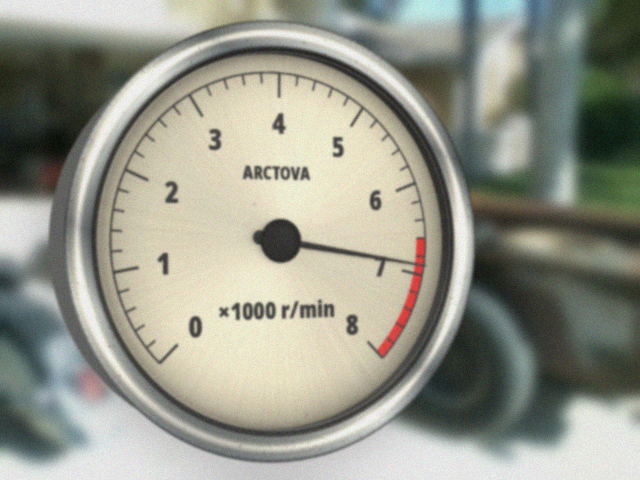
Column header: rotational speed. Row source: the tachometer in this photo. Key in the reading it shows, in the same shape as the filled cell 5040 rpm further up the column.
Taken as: 6900 rpm
